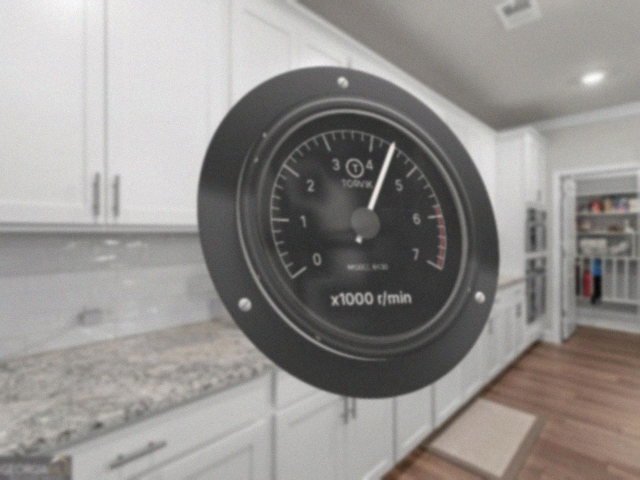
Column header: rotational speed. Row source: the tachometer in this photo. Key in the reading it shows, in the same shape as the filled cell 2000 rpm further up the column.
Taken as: 4400 rpm
